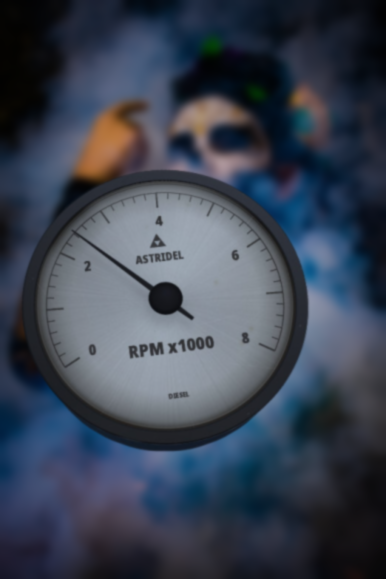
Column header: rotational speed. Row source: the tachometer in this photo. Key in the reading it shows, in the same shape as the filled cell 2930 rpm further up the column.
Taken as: 2400 rpm
